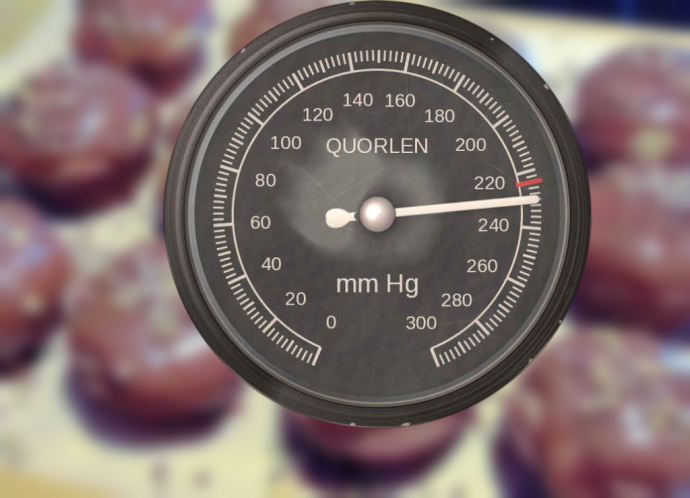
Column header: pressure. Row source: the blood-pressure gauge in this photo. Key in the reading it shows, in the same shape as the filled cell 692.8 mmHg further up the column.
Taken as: 230 mmHg
